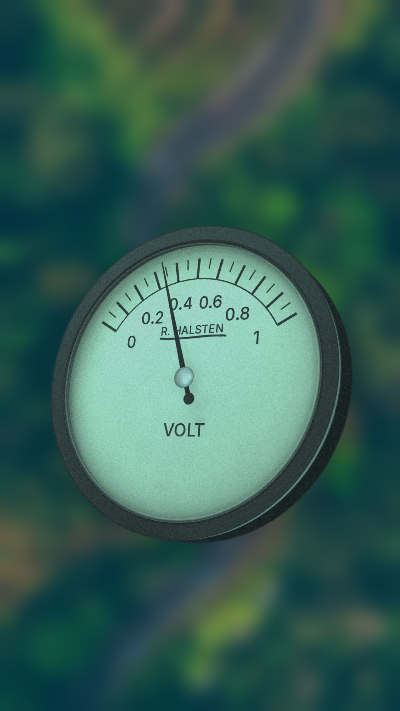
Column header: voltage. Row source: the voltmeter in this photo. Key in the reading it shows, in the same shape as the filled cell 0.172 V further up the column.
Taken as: 0.35 V
